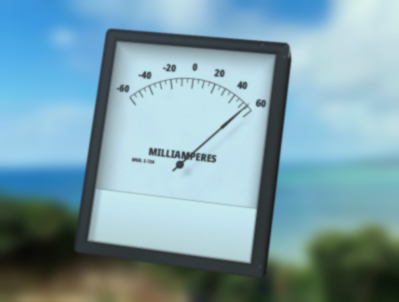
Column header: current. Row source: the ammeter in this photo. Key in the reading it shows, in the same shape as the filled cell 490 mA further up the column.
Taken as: 55 mA
